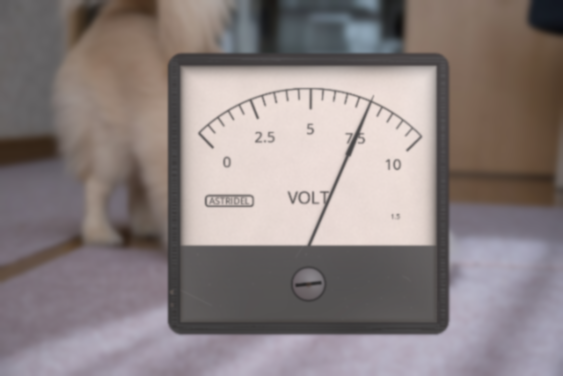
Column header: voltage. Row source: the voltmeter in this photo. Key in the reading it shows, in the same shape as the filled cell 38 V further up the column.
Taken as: 7.5 V
